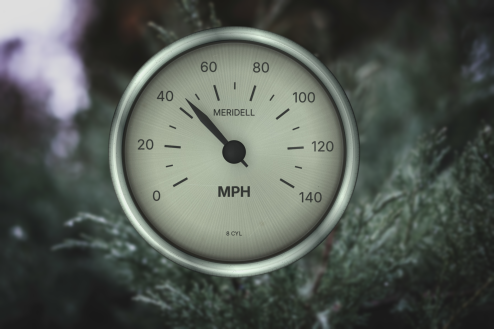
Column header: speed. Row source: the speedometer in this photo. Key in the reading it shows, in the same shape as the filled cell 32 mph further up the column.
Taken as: 45 mph
